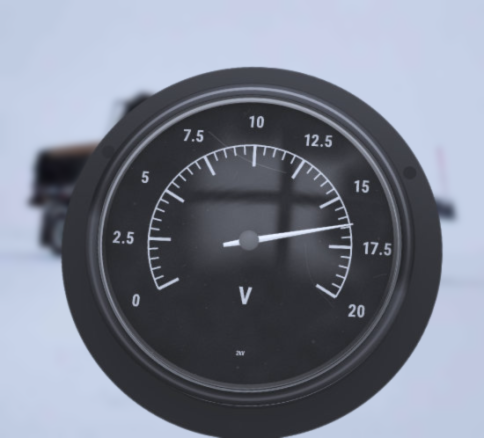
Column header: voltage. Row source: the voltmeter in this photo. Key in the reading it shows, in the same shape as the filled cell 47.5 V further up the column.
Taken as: 16.5 V
